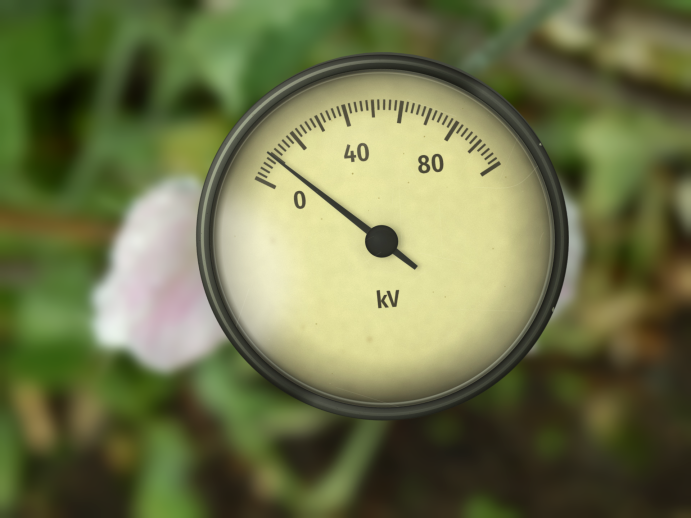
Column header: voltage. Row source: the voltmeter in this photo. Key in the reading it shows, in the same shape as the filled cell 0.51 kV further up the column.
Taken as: 10 kV
